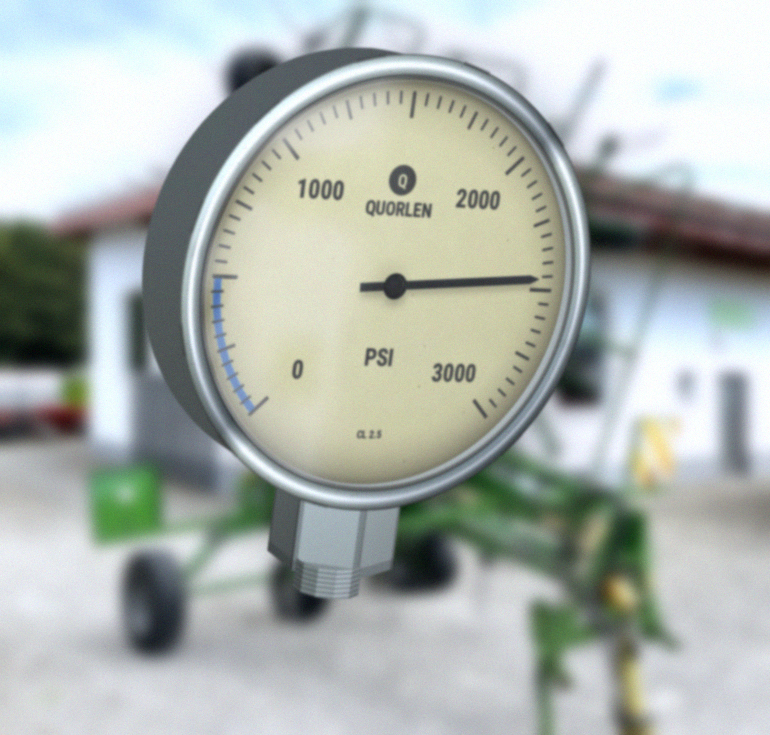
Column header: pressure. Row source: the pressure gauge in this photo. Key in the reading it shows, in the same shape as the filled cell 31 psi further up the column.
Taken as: 2450 psi
